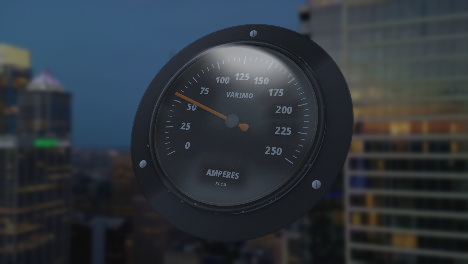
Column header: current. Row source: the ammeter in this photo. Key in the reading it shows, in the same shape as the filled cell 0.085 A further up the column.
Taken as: 55 A
